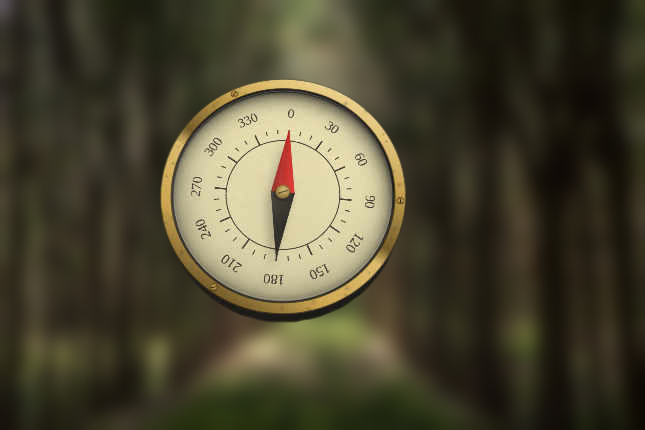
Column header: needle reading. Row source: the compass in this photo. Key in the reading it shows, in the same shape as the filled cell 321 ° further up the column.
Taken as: 0 °
